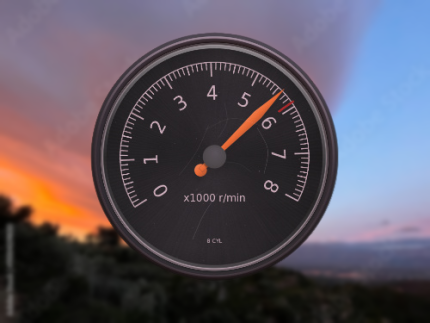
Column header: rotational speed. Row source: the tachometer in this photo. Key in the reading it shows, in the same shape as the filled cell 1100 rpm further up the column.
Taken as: 5600 rpm
